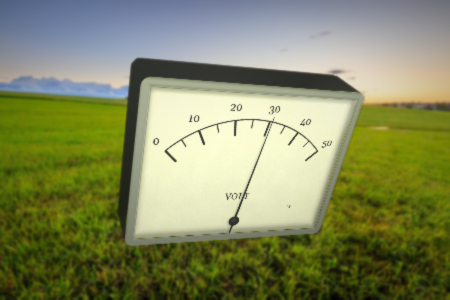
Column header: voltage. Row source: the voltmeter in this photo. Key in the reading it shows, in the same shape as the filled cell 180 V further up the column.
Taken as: 30 V
